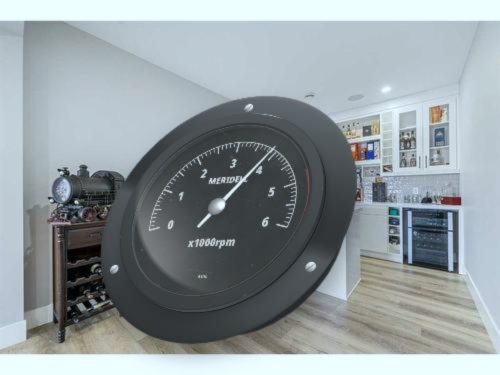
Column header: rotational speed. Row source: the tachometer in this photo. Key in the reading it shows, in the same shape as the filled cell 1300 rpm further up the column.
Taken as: 4000 rpm
